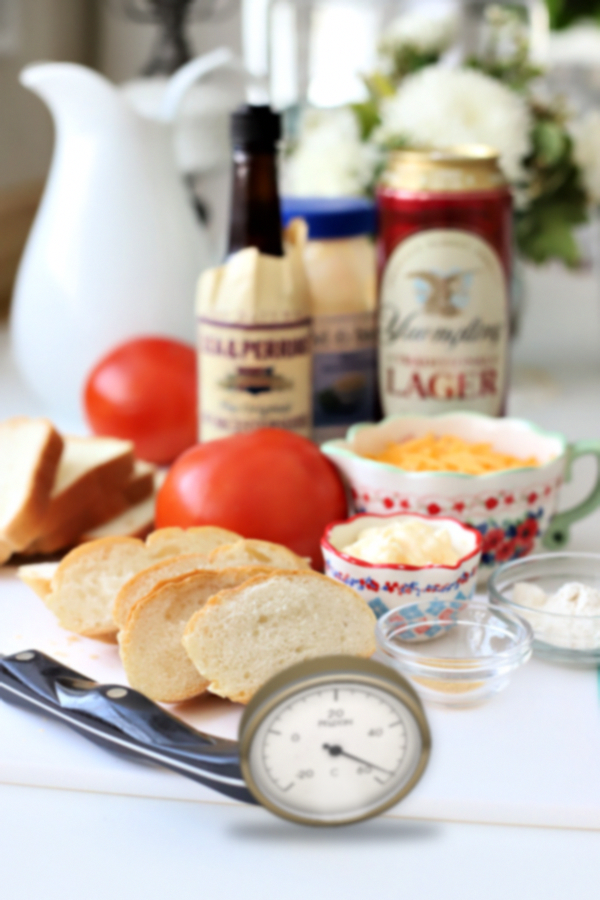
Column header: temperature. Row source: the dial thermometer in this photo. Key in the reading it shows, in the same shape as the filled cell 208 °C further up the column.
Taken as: 56 °C
